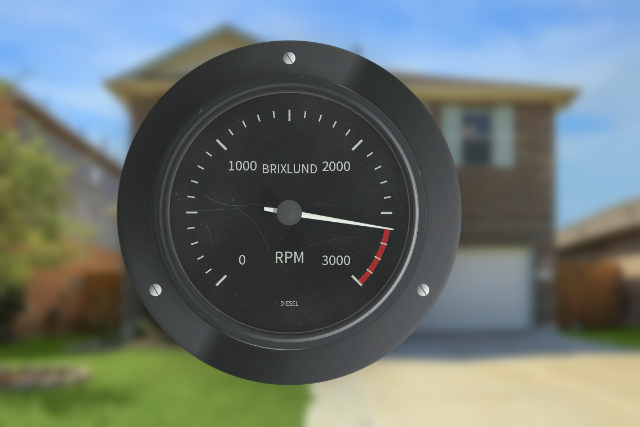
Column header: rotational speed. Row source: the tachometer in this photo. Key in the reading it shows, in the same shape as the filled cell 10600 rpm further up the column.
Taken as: 2600 rpm
